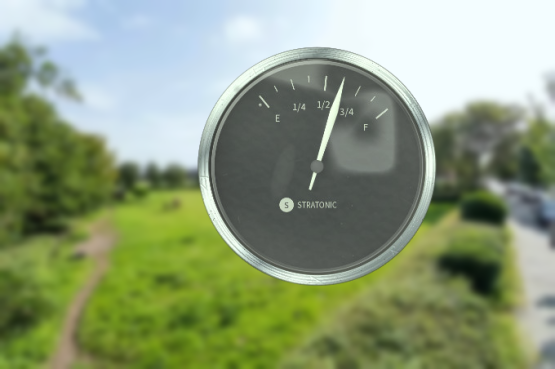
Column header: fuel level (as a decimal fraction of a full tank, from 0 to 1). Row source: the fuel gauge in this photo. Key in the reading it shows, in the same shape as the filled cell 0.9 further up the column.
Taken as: 0.625
